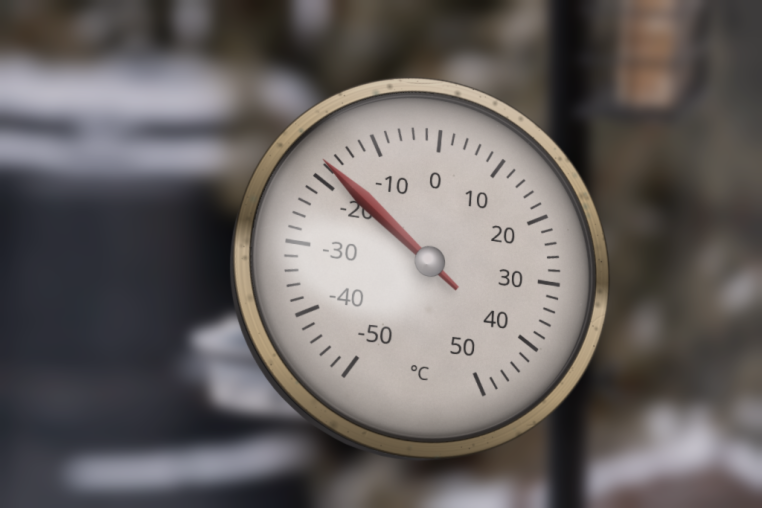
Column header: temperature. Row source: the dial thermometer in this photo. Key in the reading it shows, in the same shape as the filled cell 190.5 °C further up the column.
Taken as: -18 °C
